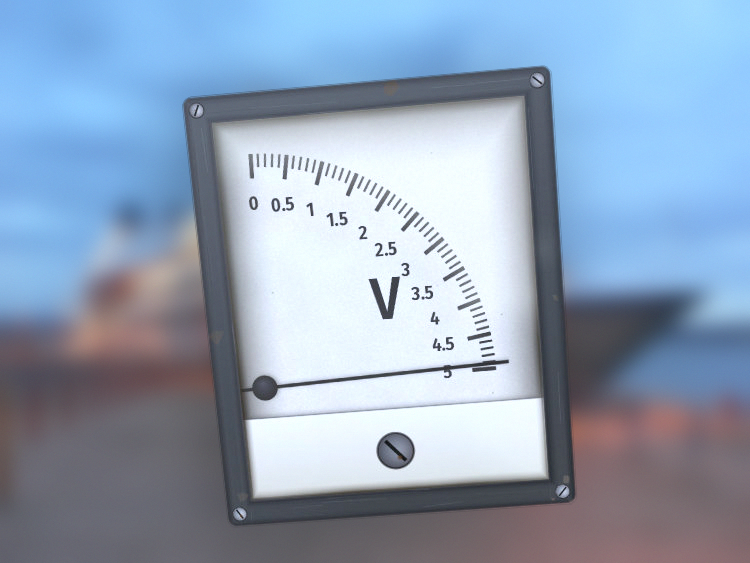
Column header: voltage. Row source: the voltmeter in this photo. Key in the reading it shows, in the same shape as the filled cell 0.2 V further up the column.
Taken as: 4.9 V
